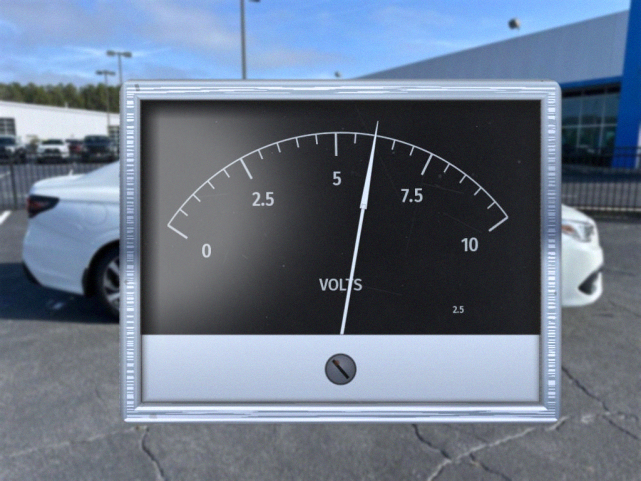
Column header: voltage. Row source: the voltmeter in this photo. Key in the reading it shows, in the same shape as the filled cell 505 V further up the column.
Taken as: 6 V
